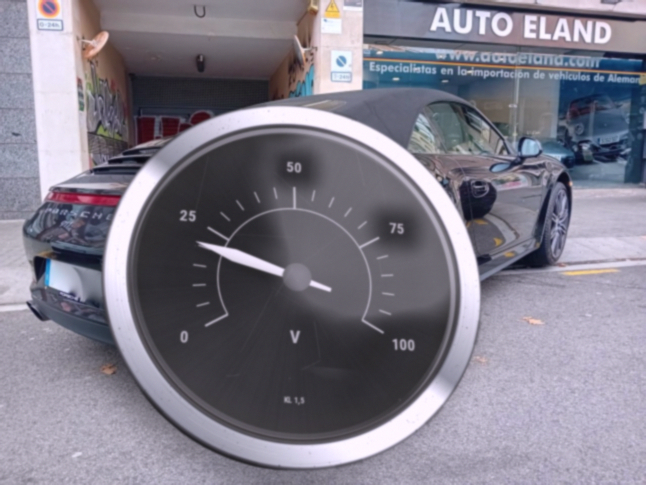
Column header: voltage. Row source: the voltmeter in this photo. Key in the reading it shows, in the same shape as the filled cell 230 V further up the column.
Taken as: 20 V
